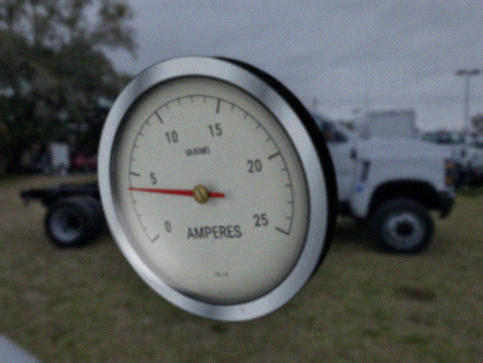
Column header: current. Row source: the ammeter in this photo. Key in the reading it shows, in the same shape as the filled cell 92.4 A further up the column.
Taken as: 4 A
